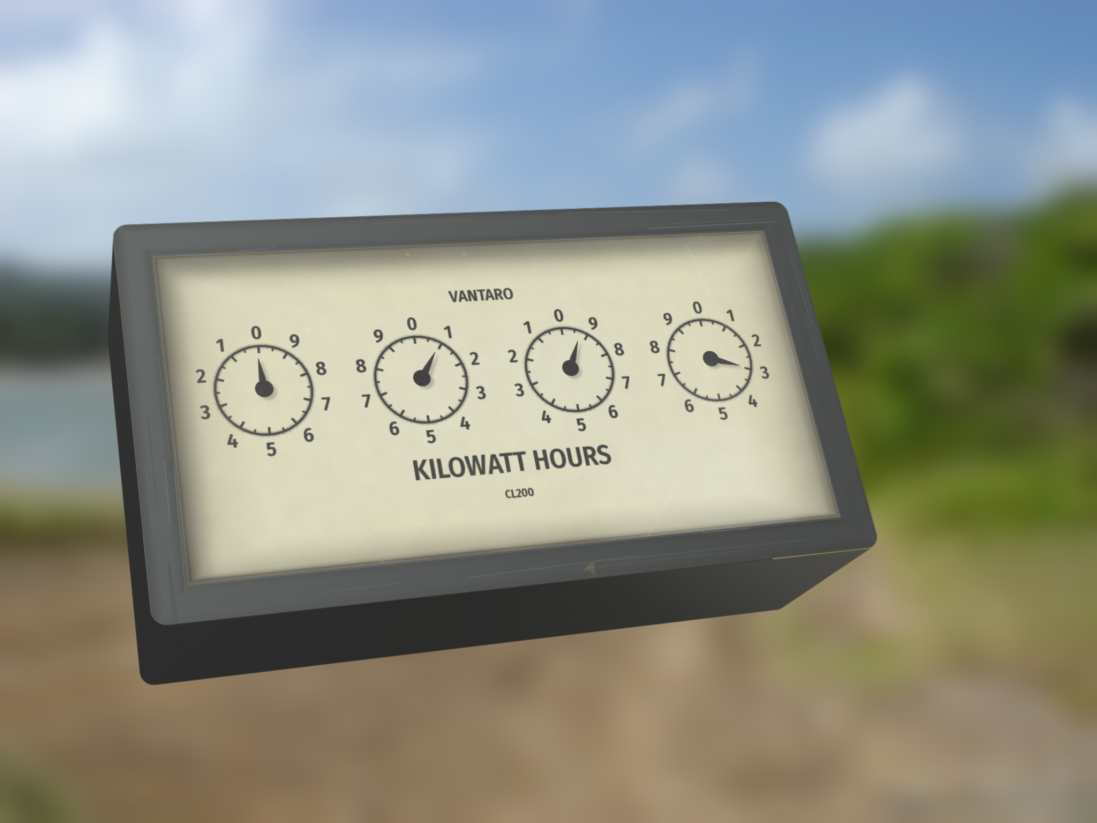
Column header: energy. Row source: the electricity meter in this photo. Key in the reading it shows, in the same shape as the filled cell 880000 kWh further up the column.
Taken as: 93 kWh
